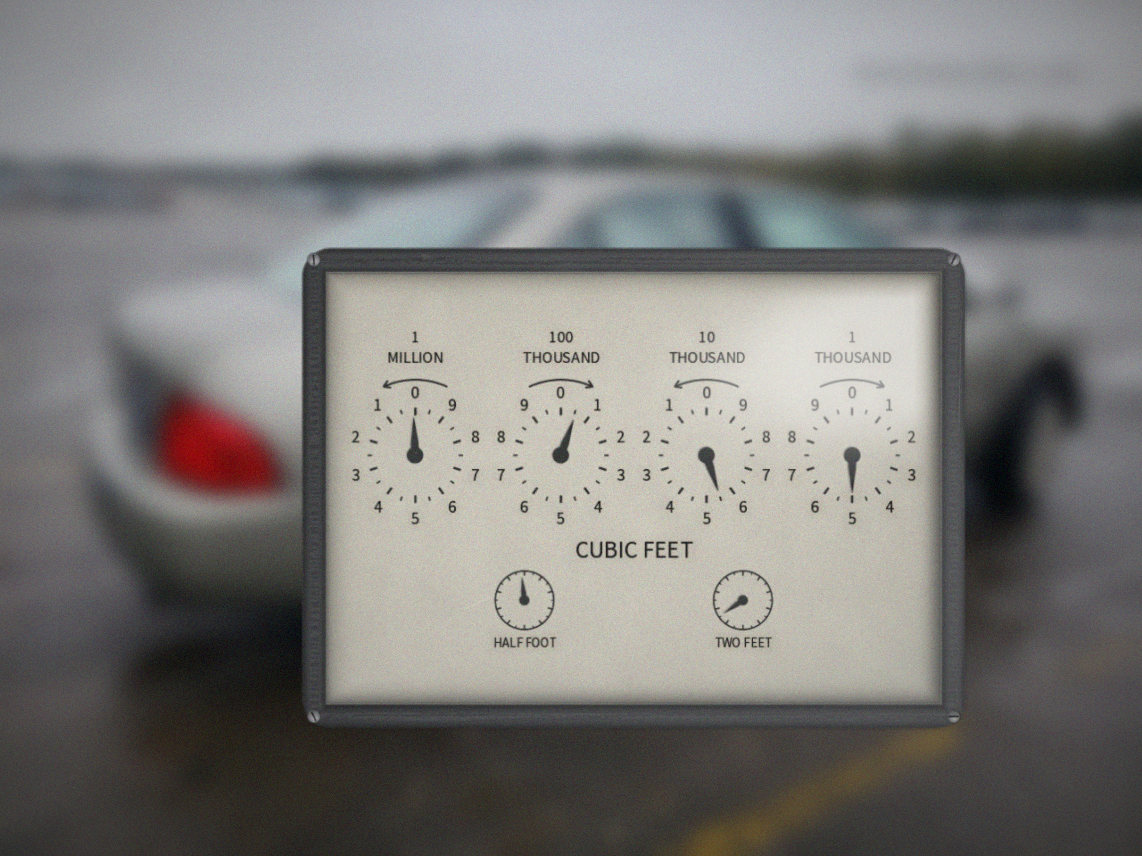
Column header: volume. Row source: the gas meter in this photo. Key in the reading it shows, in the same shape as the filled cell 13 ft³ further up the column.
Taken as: 5500 ft³
